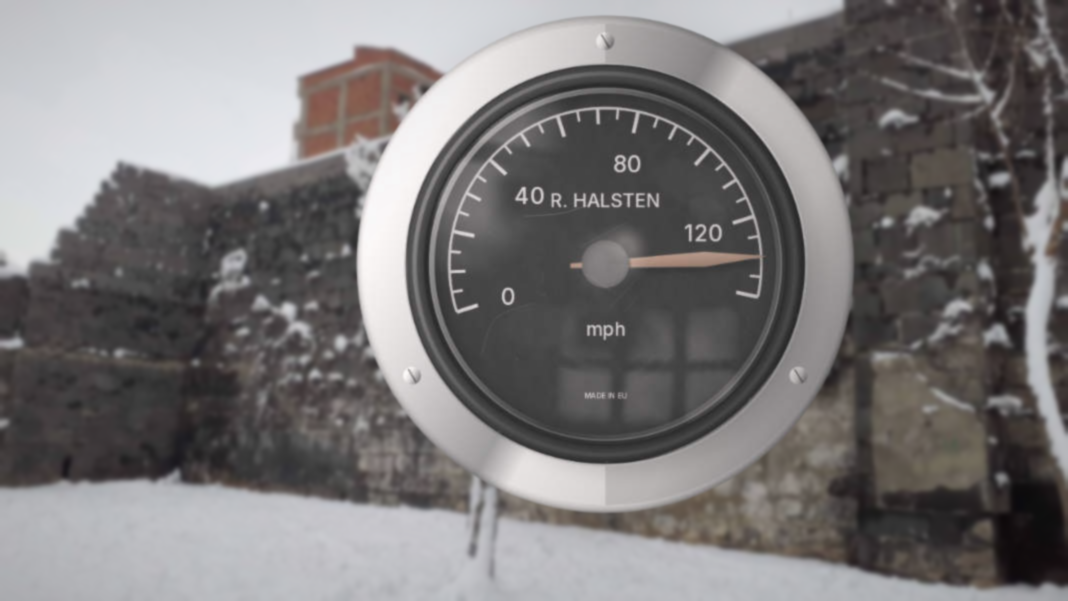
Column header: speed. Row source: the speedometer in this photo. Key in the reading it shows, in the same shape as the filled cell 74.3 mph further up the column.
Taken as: 130 mph
